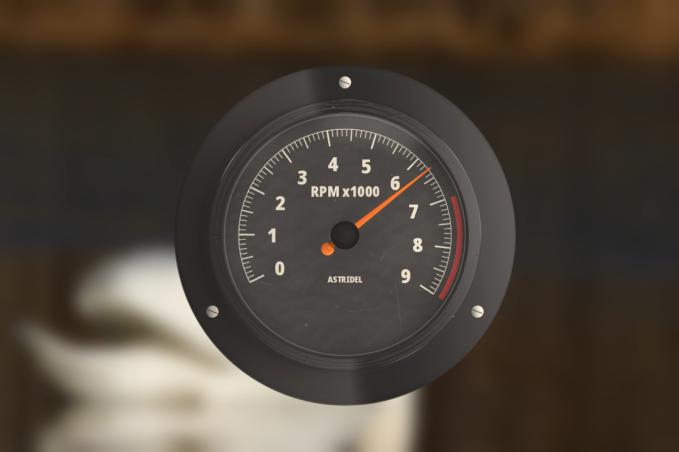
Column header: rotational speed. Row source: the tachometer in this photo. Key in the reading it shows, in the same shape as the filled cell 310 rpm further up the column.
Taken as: 6300 rpm
